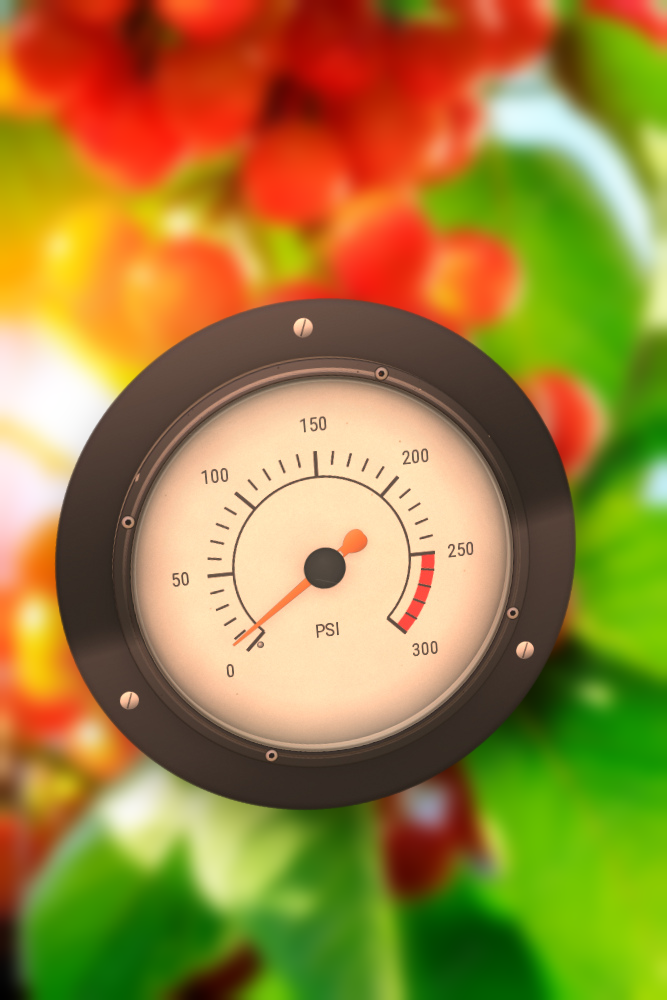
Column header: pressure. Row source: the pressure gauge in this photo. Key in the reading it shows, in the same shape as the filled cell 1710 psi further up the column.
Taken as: 10 psi
